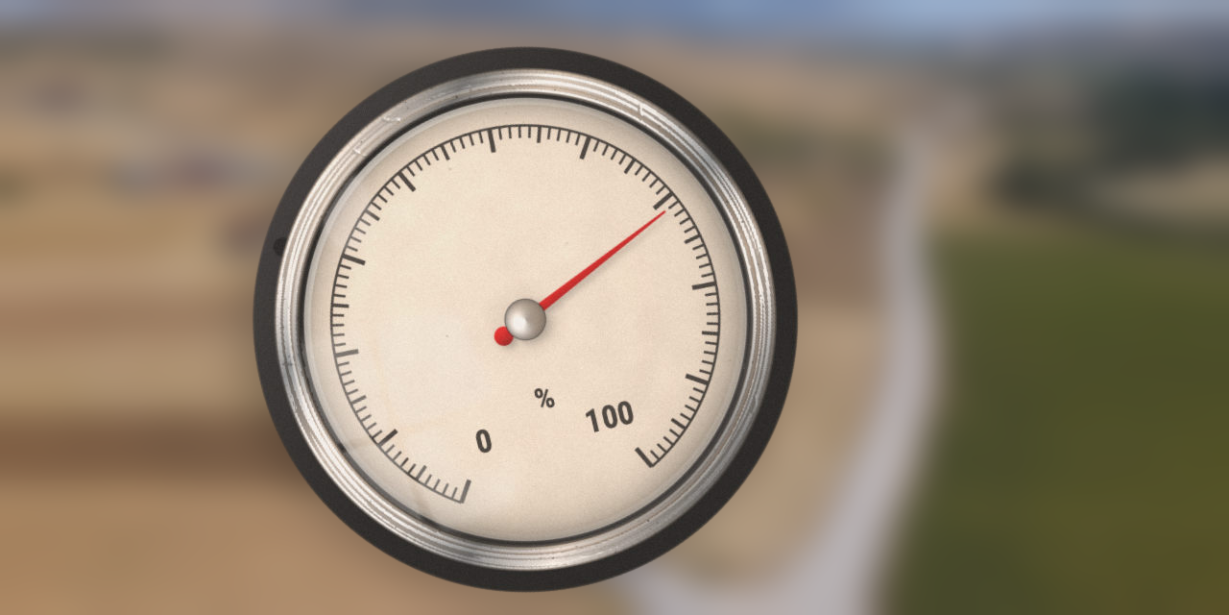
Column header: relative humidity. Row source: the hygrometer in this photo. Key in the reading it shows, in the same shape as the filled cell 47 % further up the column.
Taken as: 71 %
